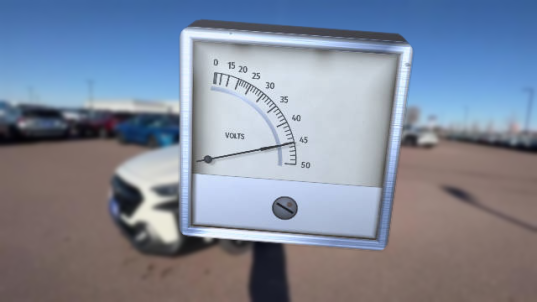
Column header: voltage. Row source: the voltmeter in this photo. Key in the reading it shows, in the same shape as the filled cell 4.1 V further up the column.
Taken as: 45 V
